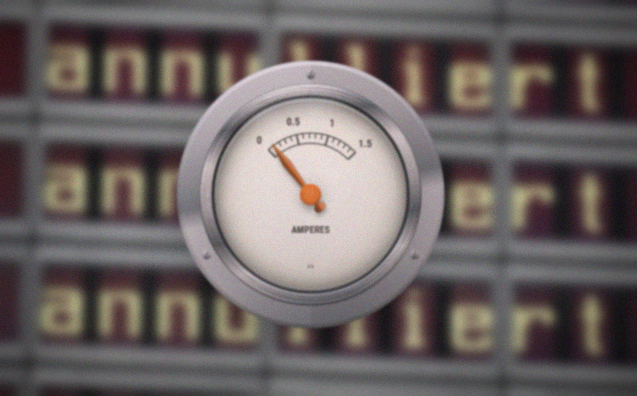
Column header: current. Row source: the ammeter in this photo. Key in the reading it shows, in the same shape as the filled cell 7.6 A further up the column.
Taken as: 0.1 A
